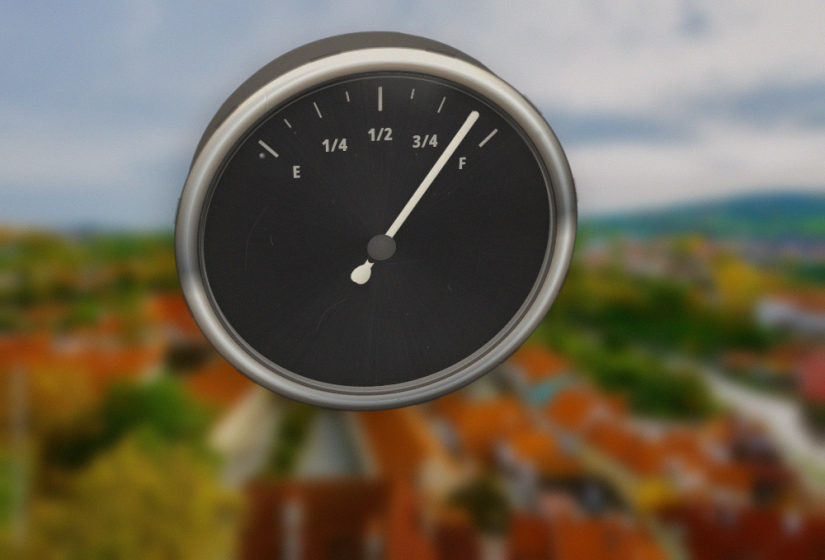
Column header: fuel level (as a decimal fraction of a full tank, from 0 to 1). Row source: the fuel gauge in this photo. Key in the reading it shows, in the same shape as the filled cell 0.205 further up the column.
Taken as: 0.875
